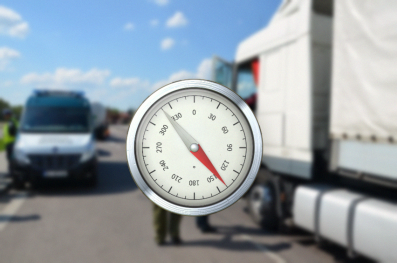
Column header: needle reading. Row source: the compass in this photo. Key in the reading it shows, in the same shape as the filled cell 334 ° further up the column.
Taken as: 140 °
